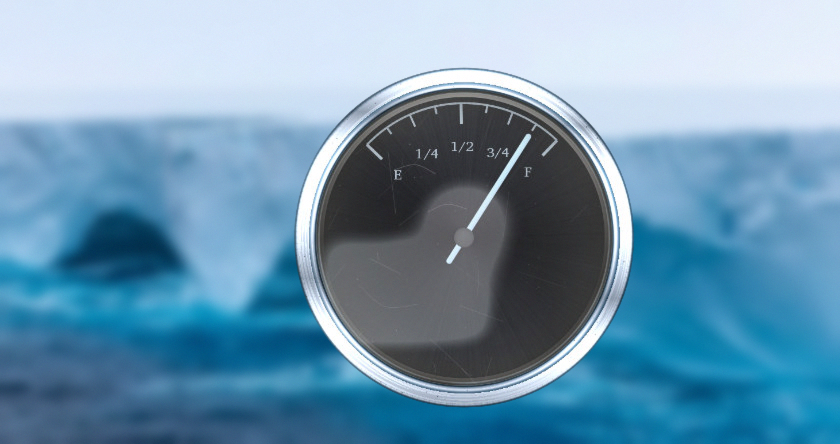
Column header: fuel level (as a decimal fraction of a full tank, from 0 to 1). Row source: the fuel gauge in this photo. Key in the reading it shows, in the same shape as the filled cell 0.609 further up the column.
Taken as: 0.875
